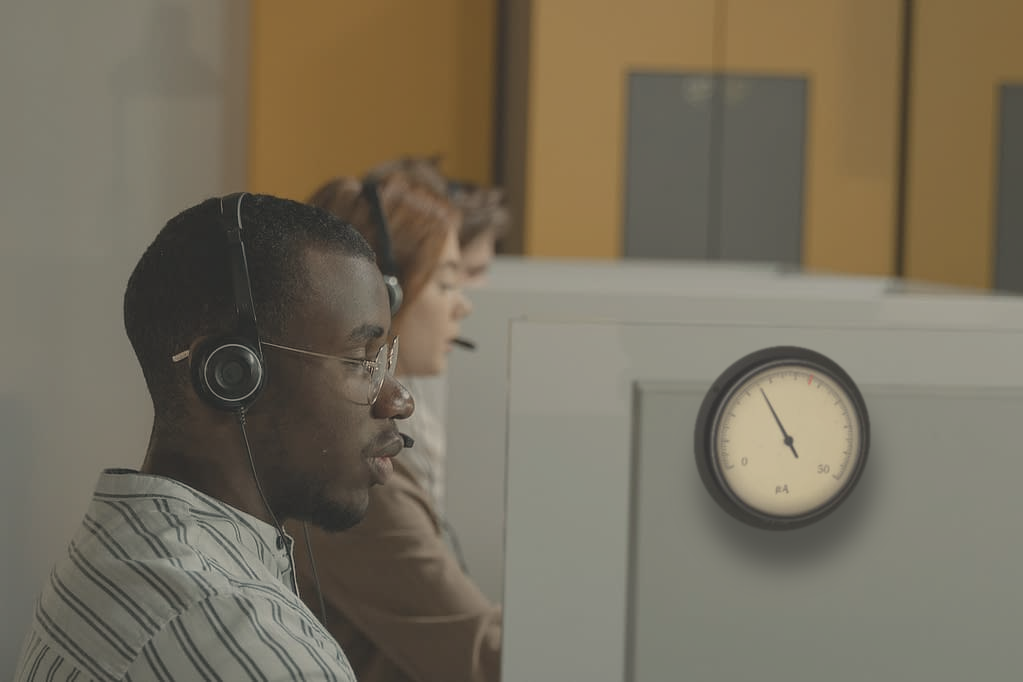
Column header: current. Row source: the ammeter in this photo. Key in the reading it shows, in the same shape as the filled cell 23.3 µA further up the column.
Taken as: 17.5 µA
